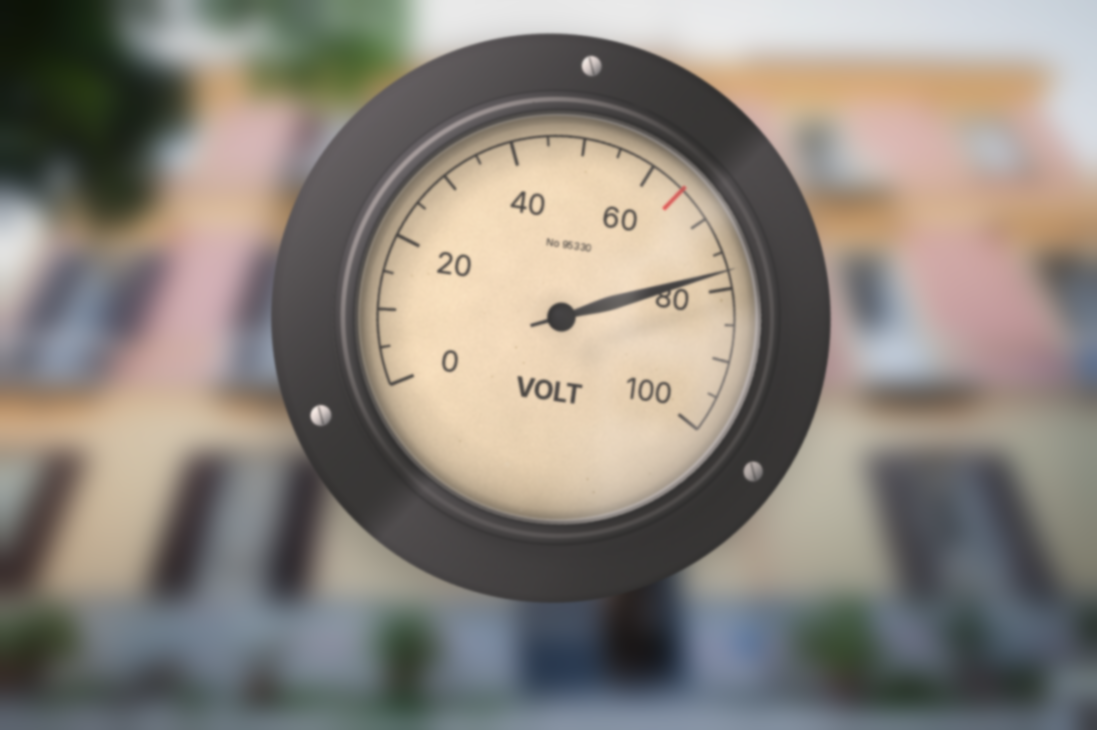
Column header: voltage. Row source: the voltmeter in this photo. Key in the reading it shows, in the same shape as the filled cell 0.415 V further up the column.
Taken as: 77.5 V
